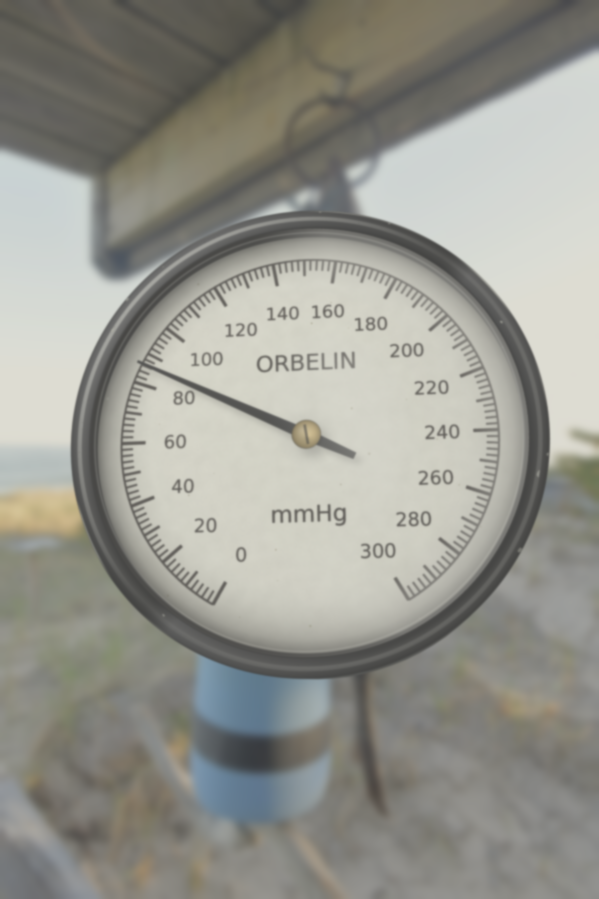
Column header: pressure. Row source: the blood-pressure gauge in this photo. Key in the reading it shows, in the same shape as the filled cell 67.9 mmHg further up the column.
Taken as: 86 mmHg
